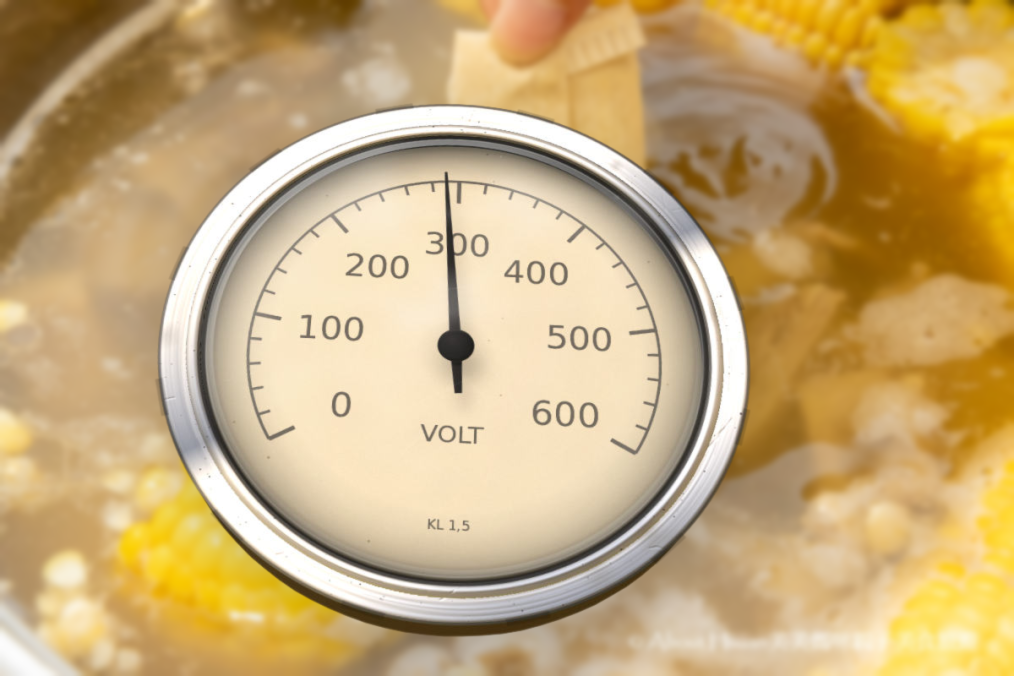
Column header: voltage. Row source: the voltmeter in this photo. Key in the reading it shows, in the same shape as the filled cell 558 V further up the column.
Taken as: 290 V
